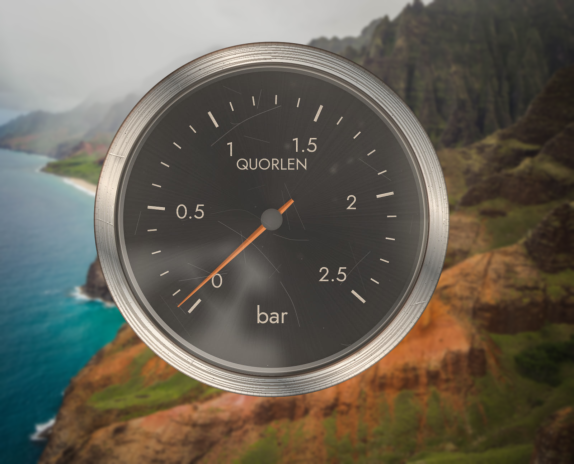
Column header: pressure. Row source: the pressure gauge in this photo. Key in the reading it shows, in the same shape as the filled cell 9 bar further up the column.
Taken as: 0.05 bar
